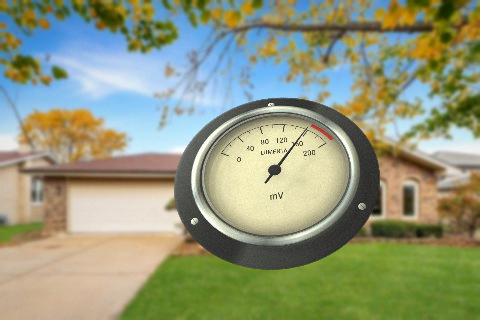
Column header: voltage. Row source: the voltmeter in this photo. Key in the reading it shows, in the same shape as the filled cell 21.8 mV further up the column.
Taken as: 160 mV
